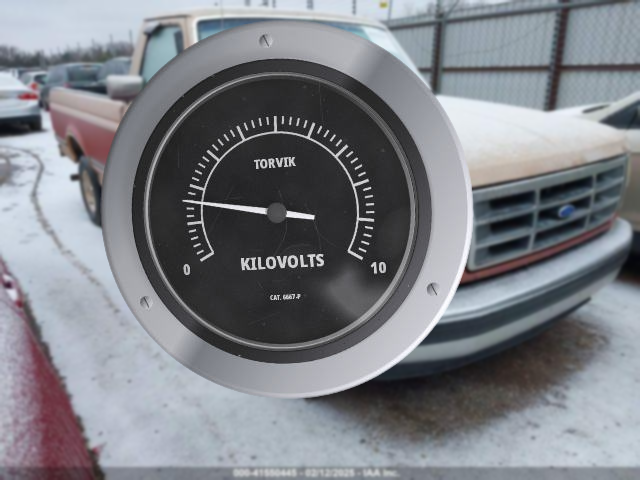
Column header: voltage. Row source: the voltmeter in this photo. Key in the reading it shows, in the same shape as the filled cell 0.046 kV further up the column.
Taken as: 1.6 kV
